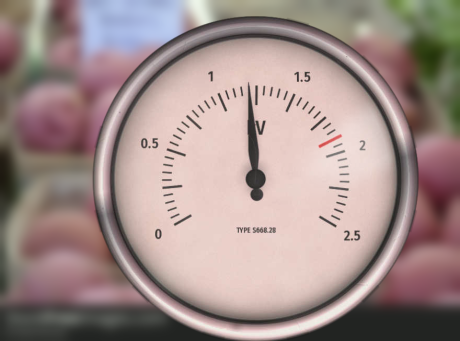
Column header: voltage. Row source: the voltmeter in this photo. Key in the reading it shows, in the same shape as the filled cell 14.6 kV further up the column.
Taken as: 1.2 kV
